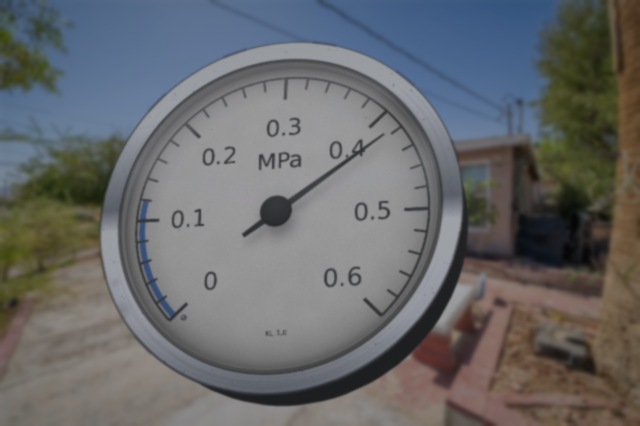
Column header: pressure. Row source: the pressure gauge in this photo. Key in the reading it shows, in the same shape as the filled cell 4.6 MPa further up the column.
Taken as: 0.42 MPa
